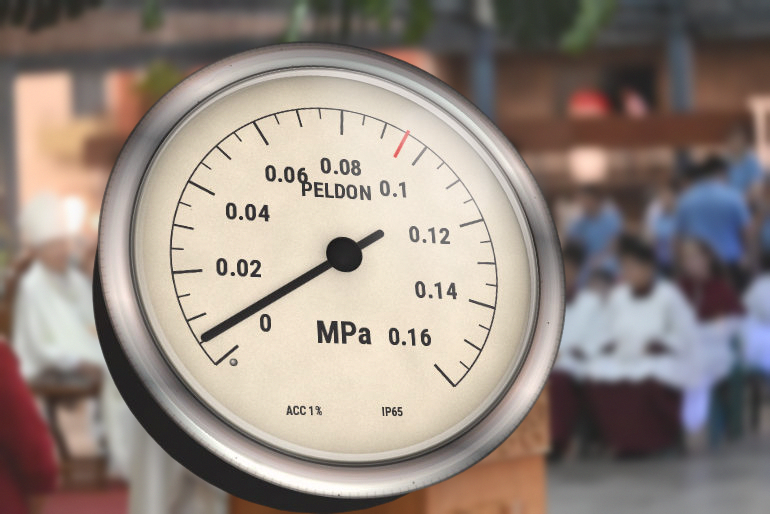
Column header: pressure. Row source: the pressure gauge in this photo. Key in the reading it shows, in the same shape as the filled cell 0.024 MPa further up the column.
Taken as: 0.005 MPa
